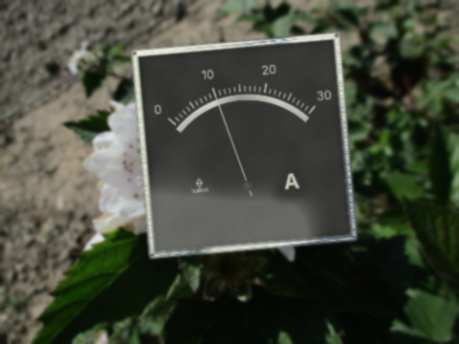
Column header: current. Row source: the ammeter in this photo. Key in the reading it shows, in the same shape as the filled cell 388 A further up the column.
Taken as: 10 A
